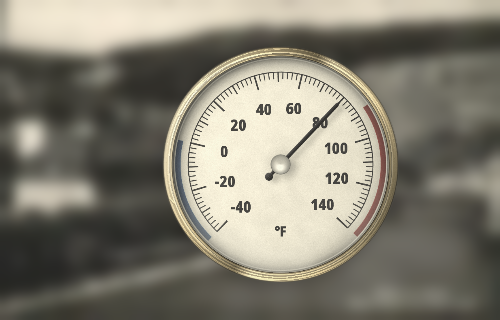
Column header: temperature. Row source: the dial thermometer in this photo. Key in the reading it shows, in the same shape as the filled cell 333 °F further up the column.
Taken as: 80 °F
